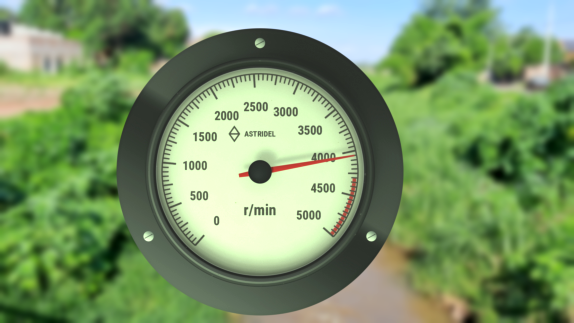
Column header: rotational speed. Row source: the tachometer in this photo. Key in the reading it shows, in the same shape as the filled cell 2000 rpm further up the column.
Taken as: 4050 rpm
